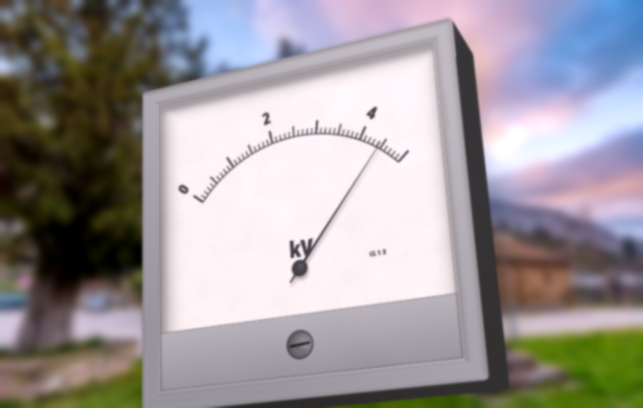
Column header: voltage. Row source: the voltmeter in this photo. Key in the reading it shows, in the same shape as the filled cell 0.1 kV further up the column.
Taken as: 4.5 kV
